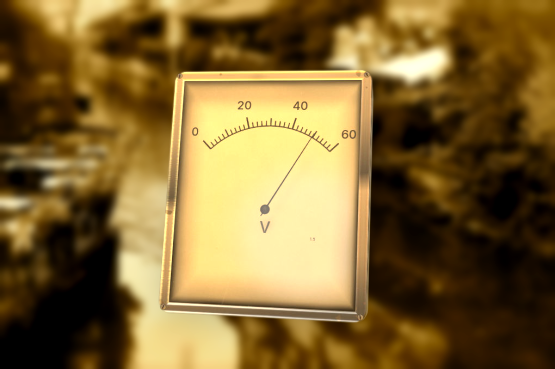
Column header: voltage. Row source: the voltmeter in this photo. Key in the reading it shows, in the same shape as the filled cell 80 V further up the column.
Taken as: 50 V
